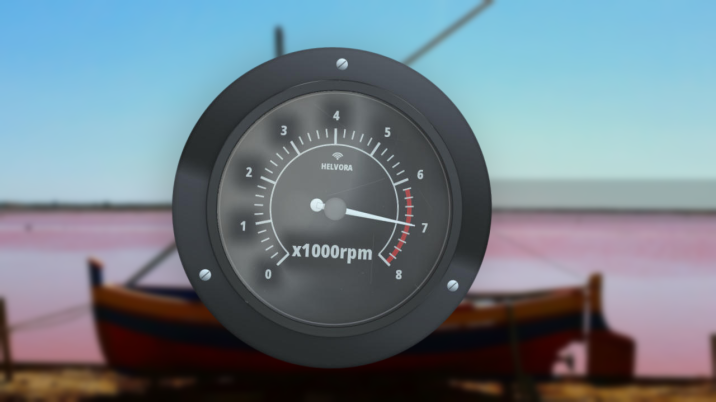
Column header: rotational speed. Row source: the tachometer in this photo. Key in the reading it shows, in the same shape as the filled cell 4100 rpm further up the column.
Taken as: 7000 rpm
